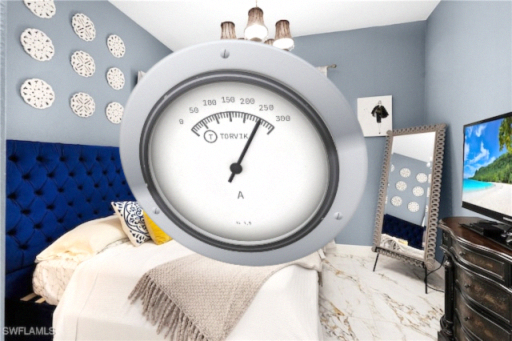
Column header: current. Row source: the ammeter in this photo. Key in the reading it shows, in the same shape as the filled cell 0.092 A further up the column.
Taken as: 250 A
